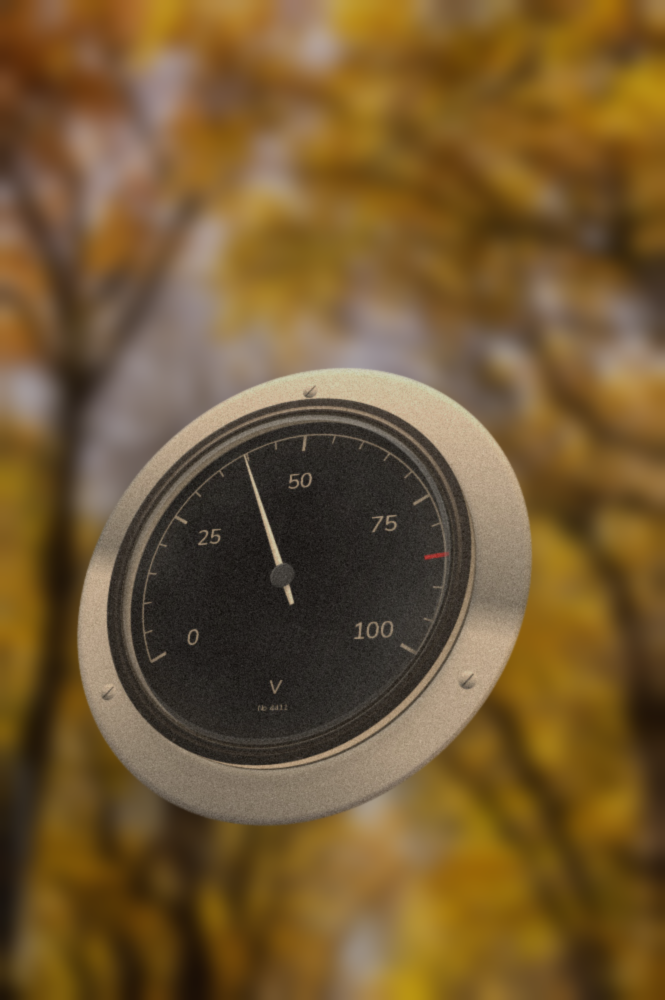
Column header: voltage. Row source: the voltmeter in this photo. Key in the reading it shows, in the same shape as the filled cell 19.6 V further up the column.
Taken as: 40 V
